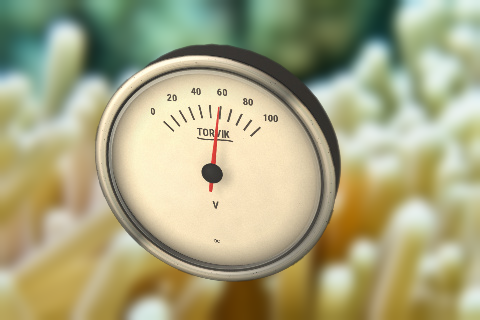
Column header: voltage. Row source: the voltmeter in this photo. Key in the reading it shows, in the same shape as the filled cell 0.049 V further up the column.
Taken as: 60 V
